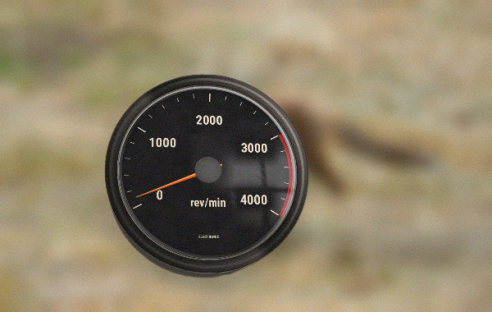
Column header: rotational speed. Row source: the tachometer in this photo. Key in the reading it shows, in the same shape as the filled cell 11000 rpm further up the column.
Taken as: 100 rpm
